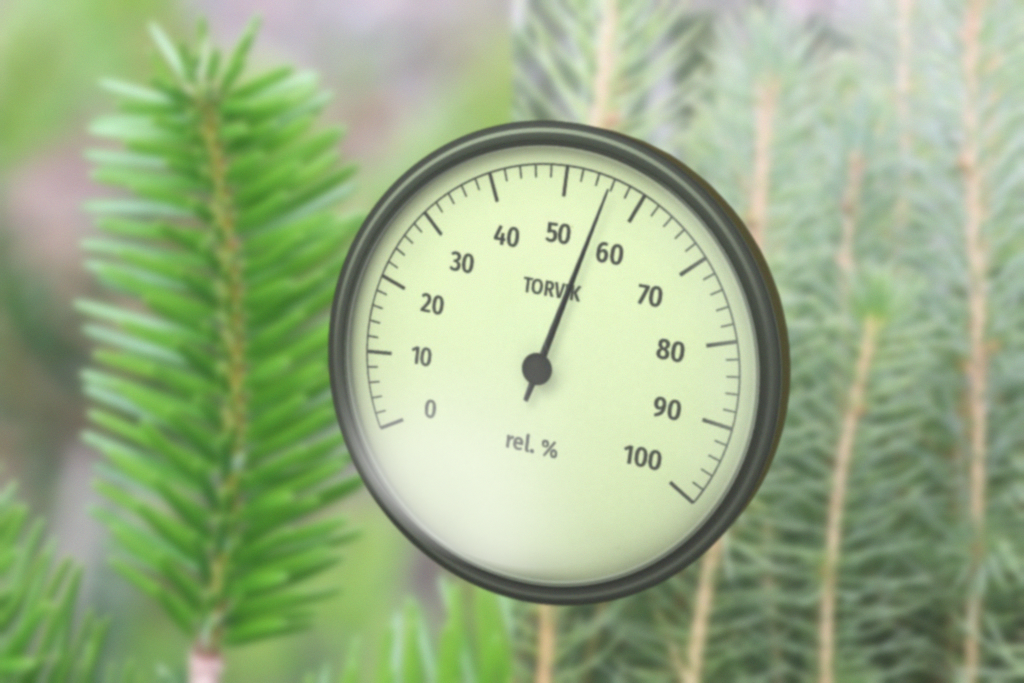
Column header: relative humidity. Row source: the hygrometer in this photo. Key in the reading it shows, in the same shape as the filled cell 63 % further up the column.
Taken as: 56 %
